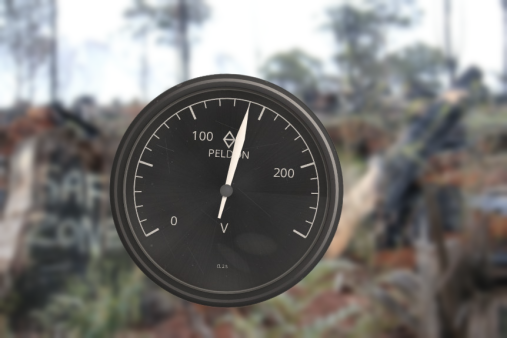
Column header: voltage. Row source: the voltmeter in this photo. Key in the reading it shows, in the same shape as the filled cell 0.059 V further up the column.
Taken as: 140 V
